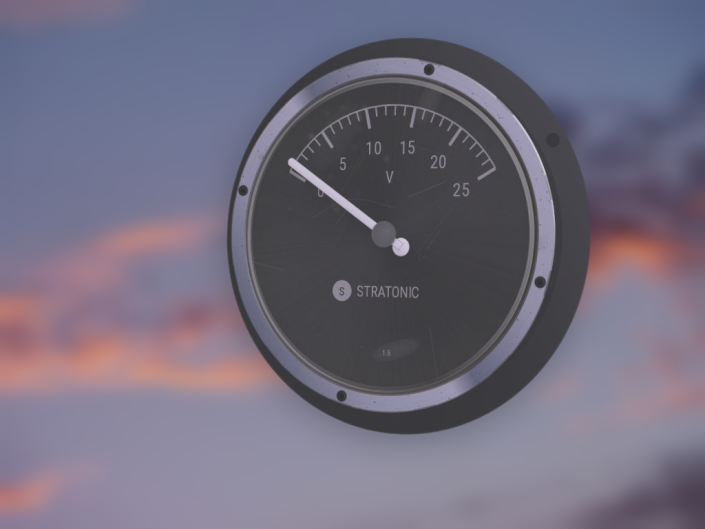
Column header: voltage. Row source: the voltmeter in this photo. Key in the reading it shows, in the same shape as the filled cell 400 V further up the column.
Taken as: 1 V
